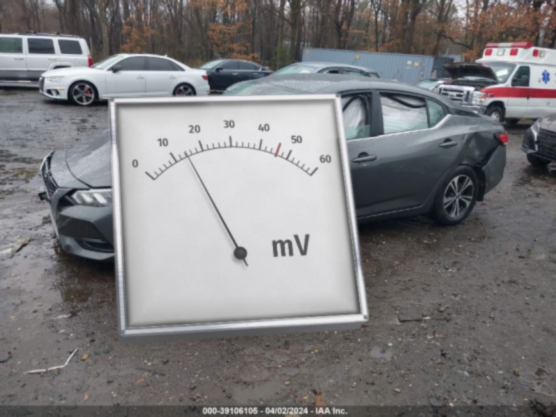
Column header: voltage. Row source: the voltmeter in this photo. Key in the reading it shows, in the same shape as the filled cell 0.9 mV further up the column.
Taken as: 14 mV
